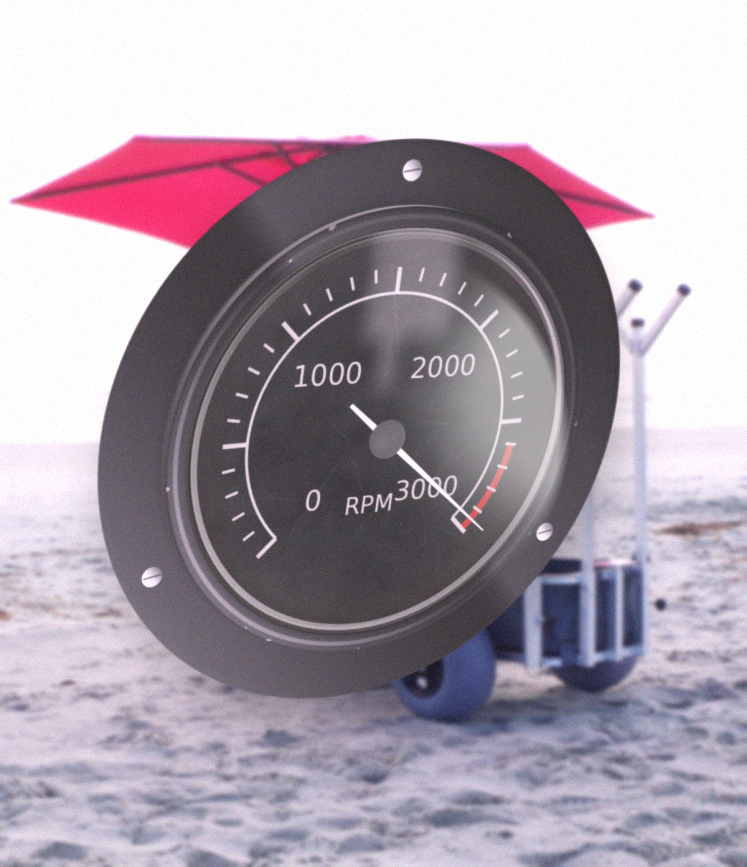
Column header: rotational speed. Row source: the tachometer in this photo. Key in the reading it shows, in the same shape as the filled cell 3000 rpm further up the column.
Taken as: 2950 rpm
